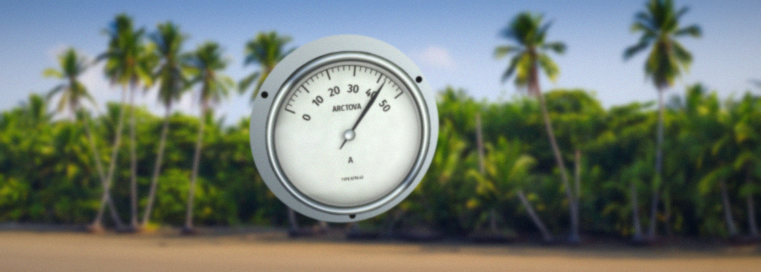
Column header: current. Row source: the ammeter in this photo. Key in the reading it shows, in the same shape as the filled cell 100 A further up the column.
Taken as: 42 A
